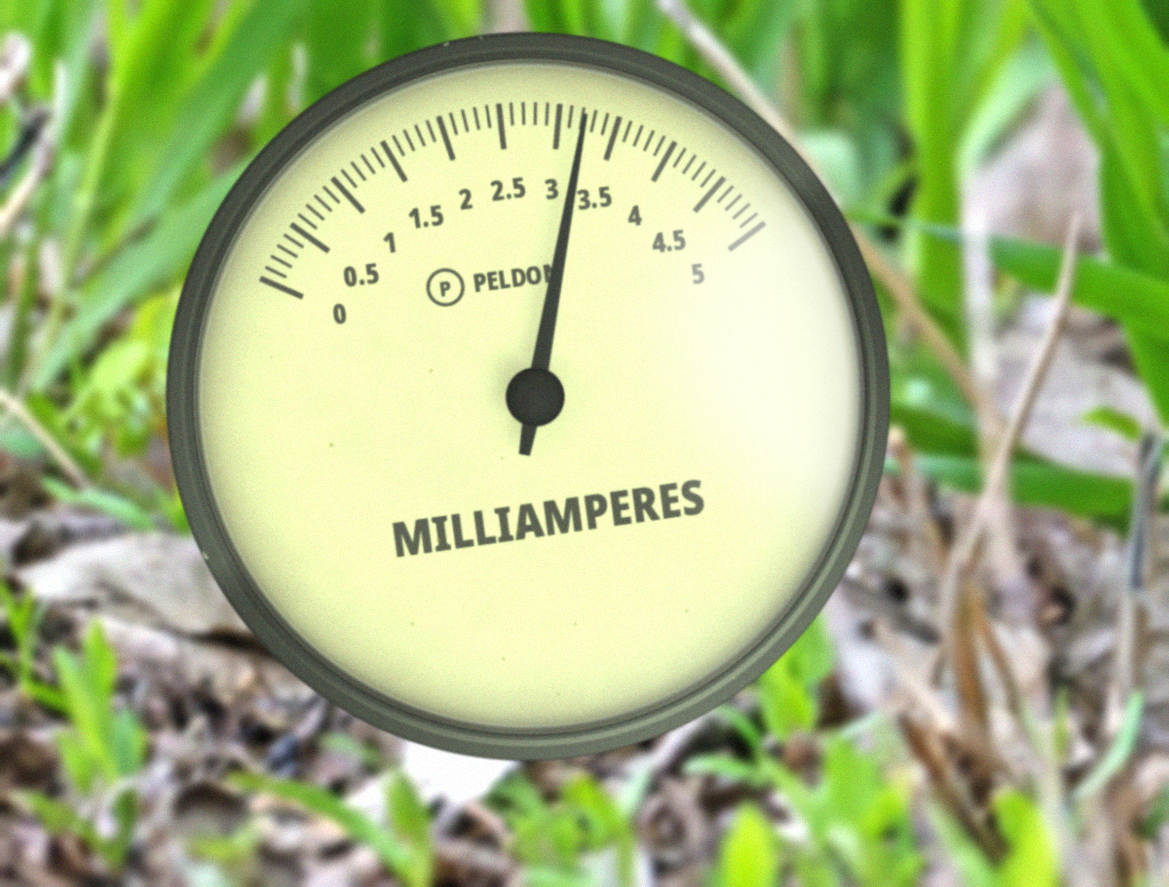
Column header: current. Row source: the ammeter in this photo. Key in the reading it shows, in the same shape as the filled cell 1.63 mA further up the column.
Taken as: 3.2 mA
